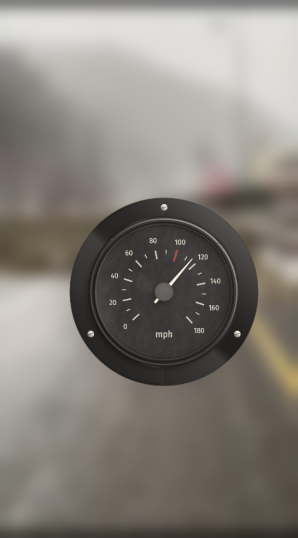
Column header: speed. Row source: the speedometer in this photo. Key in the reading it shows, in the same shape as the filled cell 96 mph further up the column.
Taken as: 115 mph
